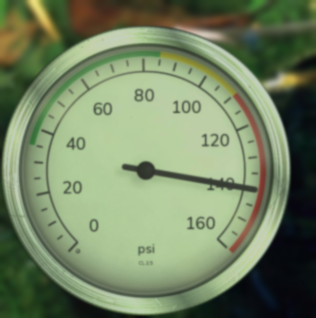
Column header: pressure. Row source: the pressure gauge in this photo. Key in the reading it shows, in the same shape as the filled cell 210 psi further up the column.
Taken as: 140 psi
